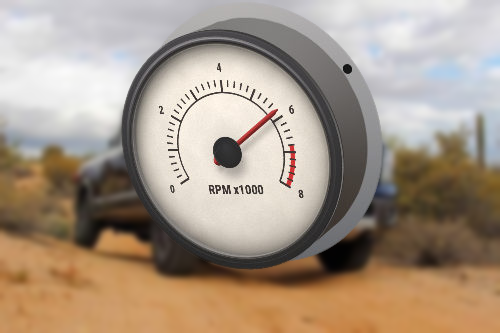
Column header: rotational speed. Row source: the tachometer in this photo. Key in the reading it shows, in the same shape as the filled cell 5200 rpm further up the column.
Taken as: 5800 rpm
